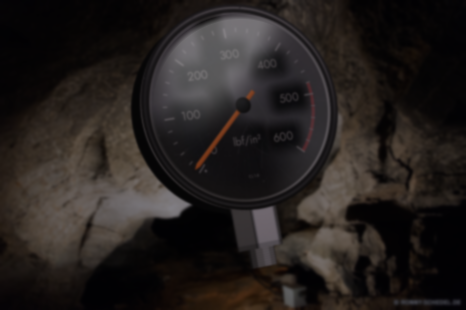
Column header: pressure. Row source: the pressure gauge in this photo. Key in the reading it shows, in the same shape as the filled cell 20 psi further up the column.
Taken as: 10 psi
